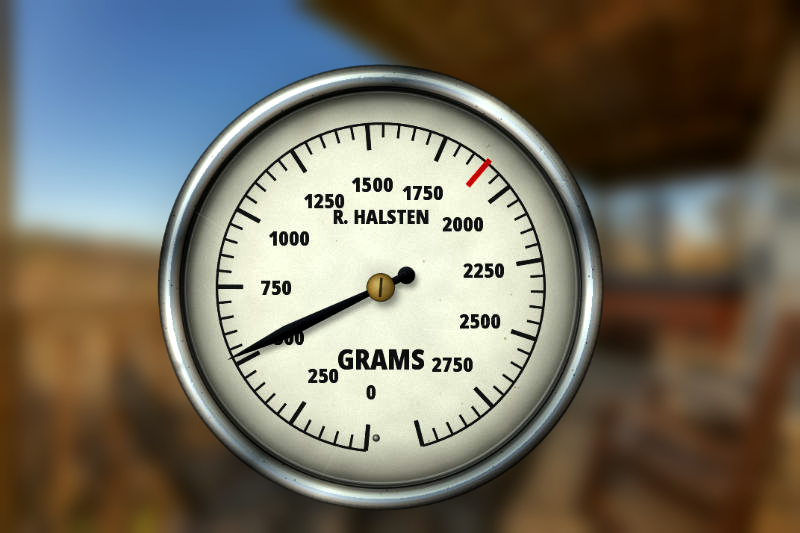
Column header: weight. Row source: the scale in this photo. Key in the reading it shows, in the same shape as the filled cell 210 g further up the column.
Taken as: 525 g
